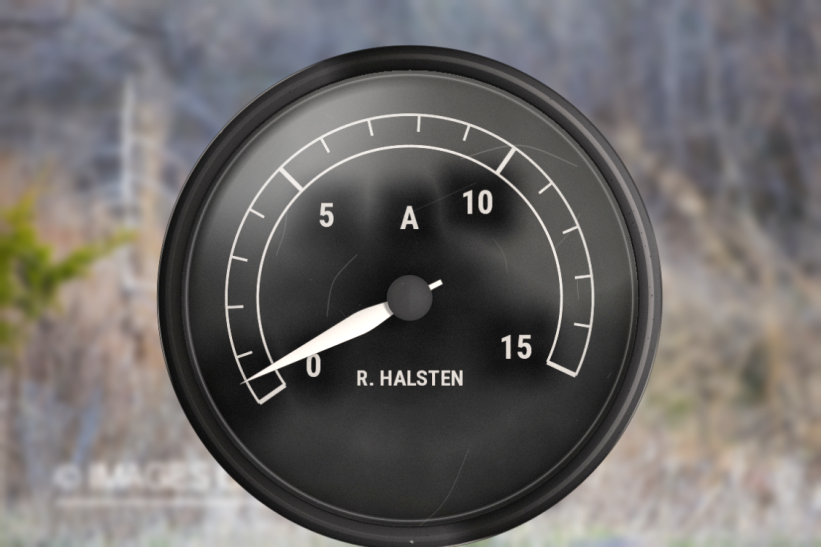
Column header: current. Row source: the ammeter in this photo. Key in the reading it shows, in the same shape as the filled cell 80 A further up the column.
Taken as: 0.5 A
